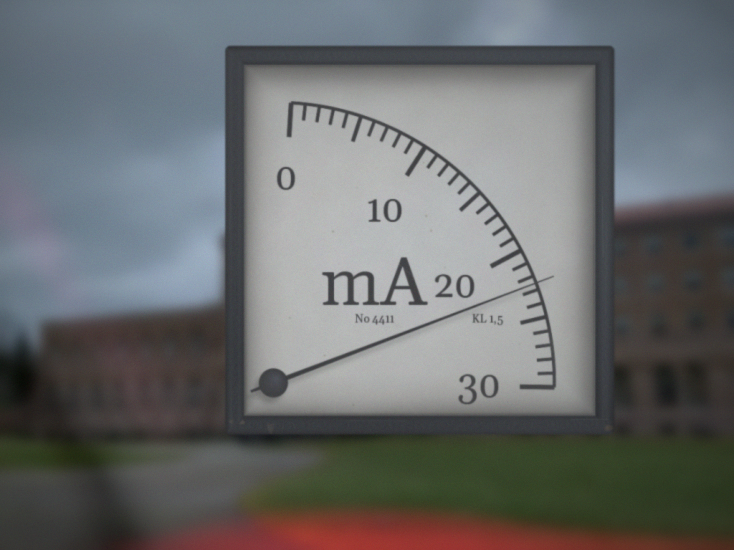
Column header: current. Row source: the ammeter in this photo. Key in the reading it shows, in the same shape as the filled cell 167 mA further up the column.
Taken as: 22.5 mA
